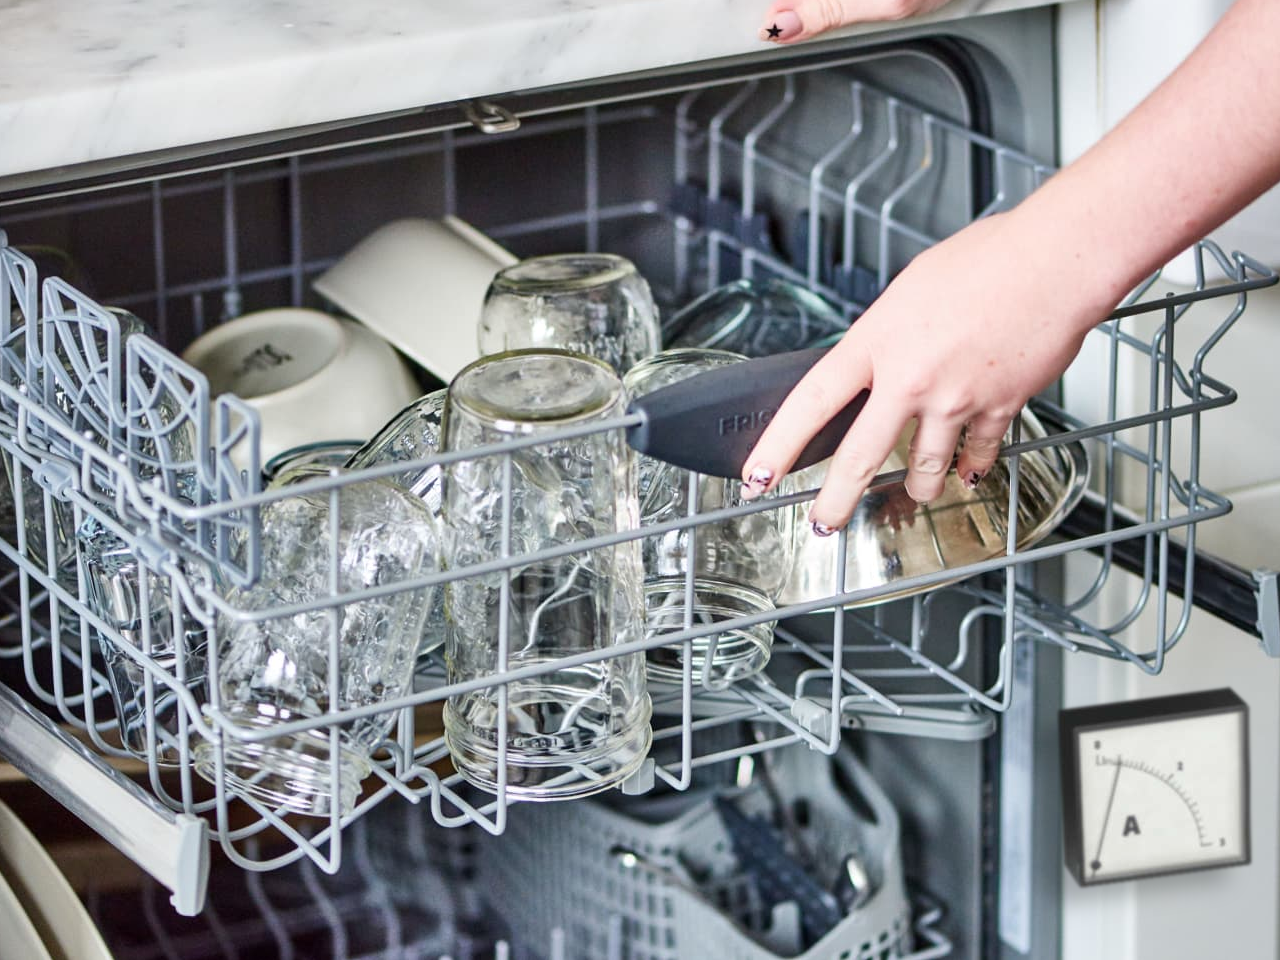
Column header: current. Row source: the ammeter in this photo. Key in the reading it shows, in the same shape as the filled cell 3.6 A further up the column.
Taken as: 1 A
